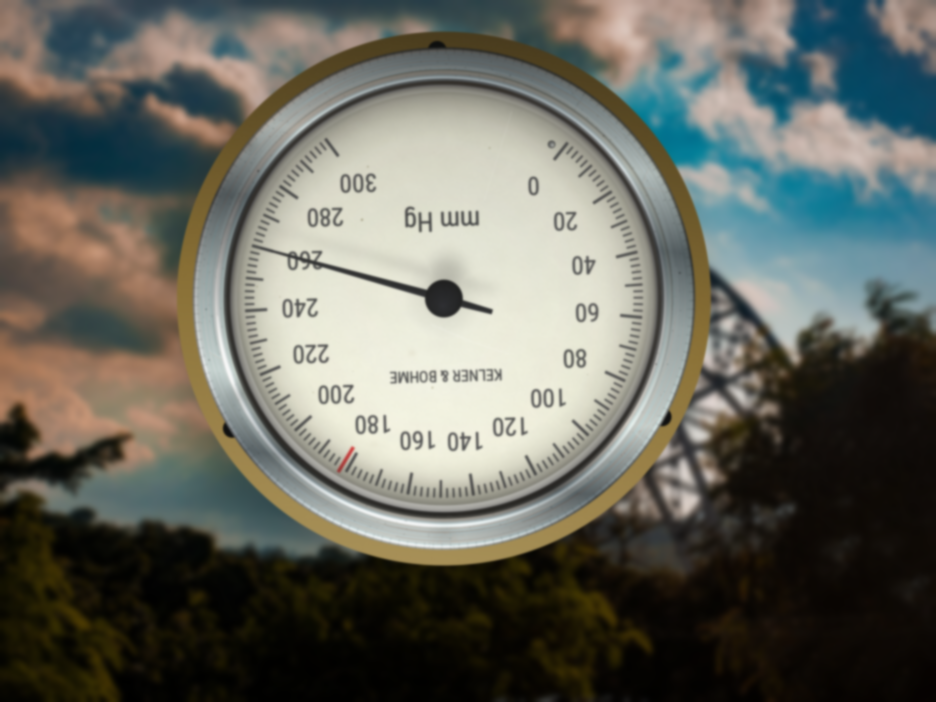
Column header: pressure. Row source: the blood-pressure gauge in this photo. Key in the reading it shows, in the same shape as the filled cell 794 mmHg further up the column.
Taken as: 260 mmHg
